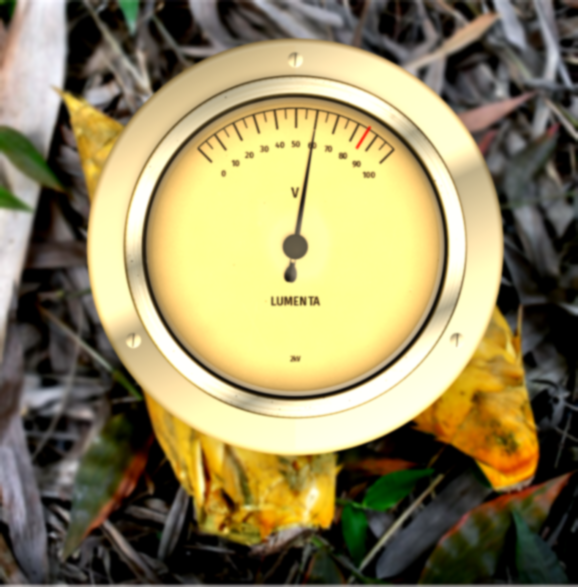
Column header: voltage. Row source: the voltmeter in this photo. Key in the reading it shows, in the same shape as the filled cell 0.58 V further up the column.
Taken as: 60 V
